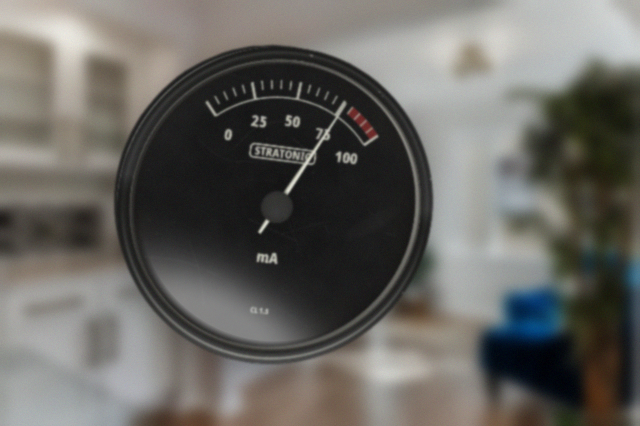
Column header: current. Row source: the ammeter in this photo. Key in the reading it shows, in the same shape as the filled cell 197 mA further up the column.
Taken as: 75 mA
